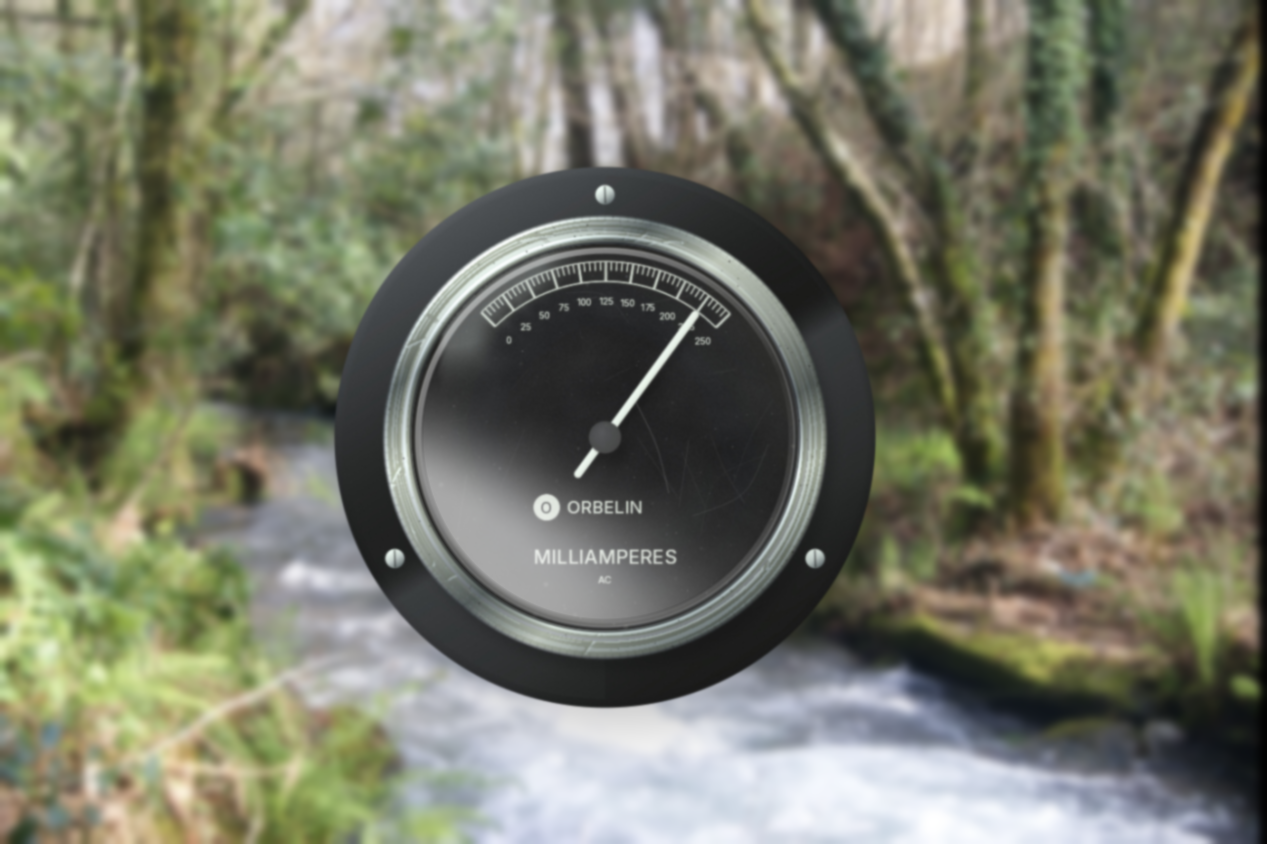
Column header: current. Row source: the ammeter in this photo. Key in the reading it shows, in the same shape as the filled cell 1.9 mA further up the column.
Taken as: 225 mA
